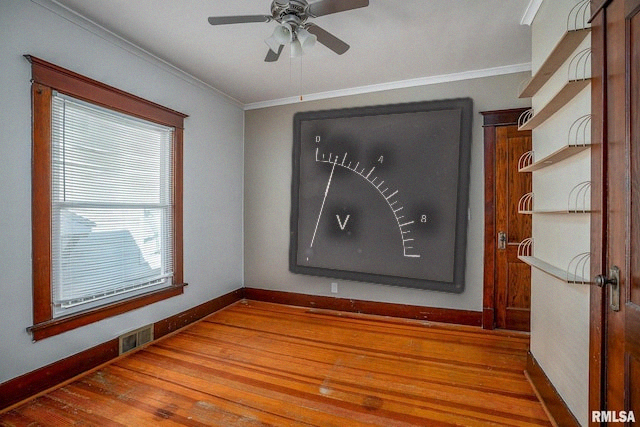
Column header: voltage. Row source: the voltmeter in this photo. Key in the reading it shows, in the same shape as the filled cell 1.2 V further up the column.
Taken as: 1.5 V
